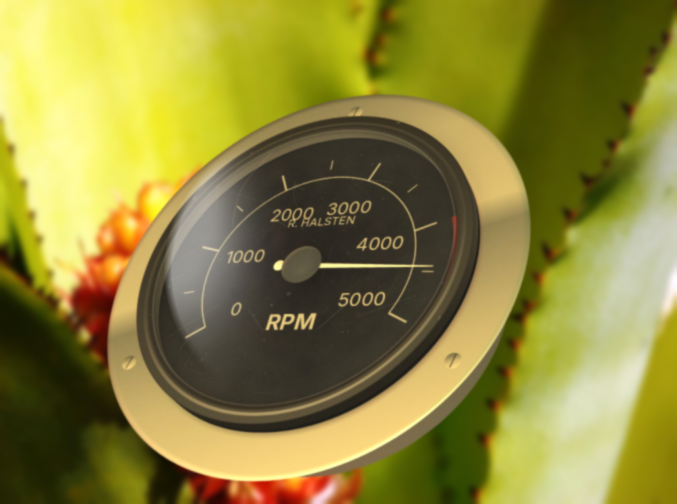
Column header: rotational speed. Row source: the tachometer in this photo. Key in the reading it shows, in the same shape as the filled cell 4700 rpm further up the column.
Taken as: 4500 rpm
